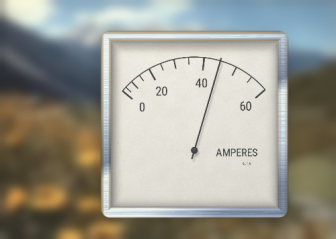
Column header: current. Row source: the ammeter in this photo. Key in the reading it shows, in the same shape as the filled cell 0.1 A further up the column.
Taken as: 45 A
